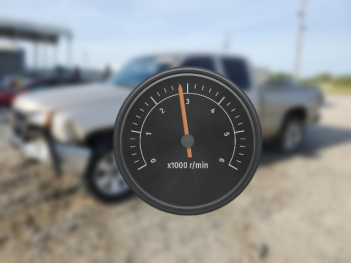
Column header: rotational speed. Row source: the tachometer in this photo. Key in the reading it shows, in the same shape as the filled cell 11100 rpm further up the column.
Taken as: 2800 rpm
